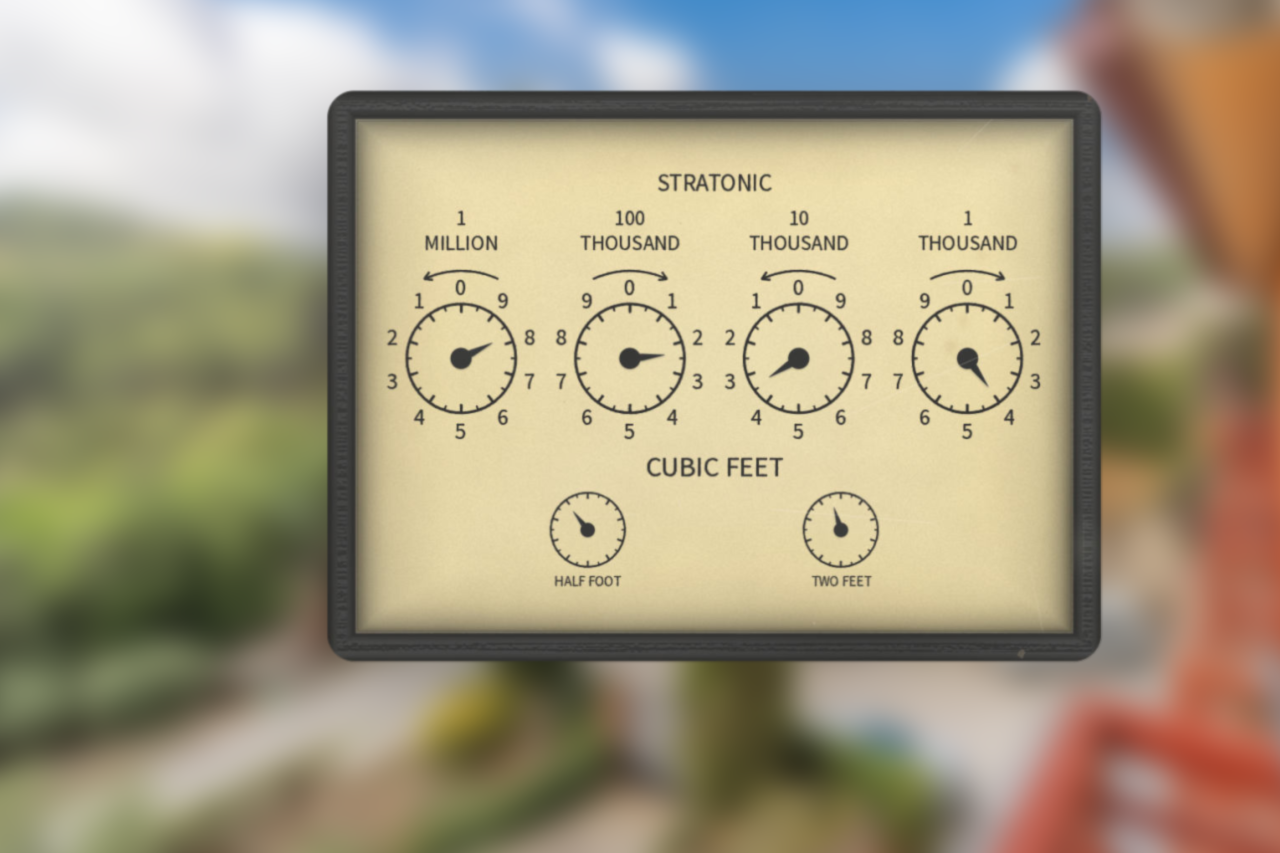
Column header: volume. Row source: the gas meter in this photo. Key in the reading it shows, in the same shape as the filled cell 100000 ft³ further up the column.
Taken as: 823400 ft³
